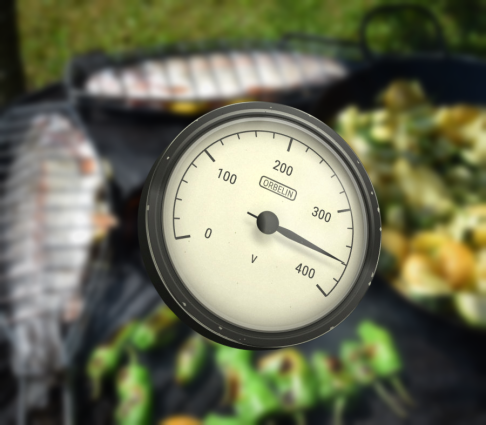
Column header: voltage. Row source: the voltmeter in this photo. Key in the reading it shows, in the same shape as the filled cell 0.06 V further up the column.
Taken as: 360 V
